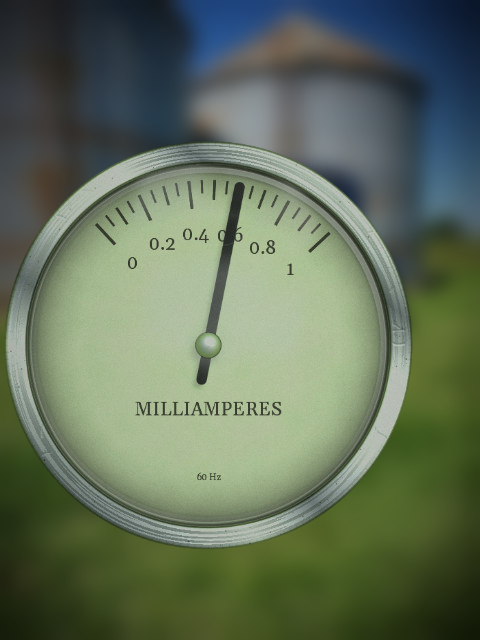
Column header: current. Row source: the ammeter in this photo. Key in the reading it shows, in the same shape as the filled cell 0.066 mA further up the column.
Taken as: 0.6 mA
